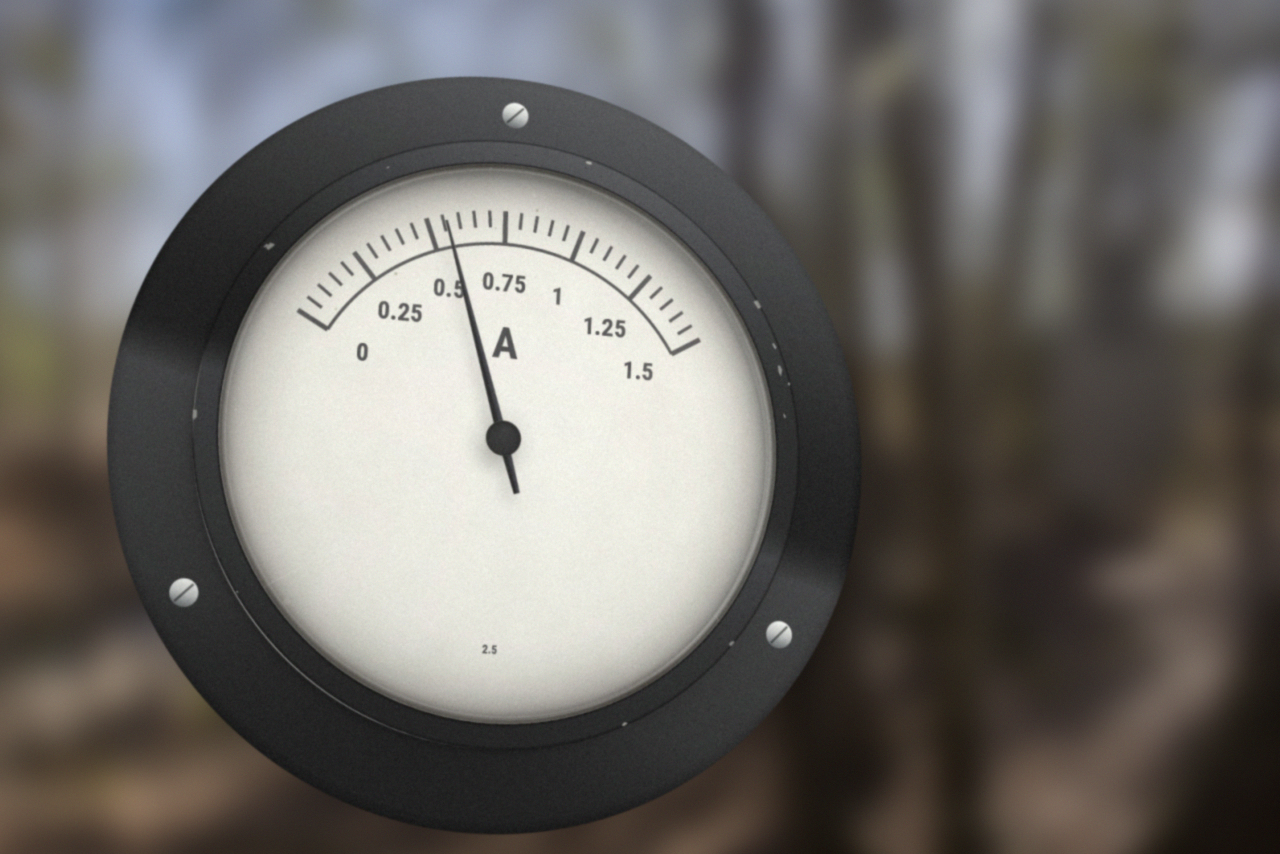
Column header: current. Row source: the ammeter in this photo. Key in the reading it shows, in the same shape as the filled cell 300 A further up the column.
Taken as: 0.55 A
